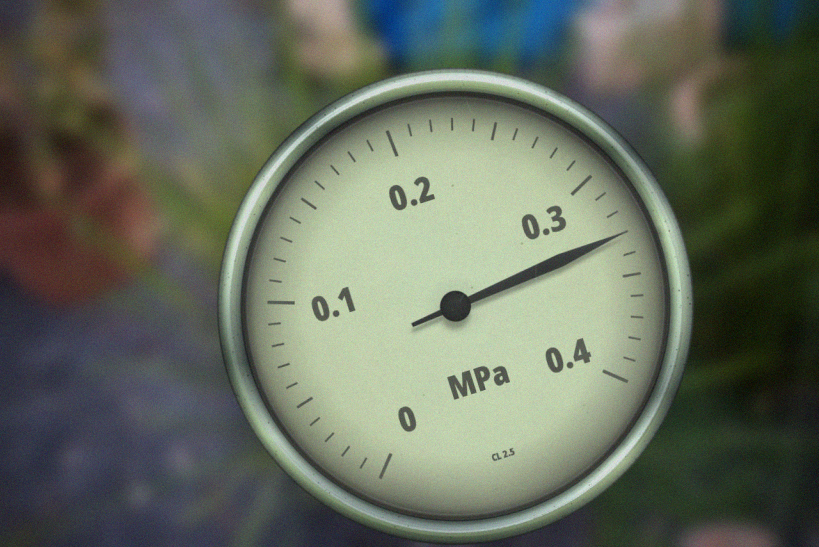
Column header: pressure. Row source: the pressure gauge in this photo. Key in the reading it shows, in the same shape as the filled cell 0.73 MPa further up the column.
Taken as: 0.33 MPa
